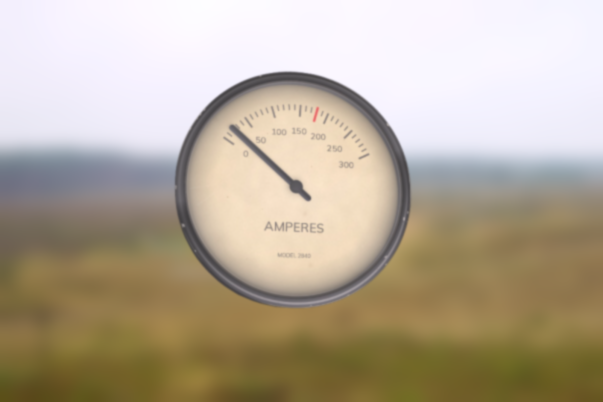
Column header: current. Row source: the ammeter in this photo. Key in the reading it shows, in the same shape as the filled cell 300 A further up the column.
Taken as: 20 A
